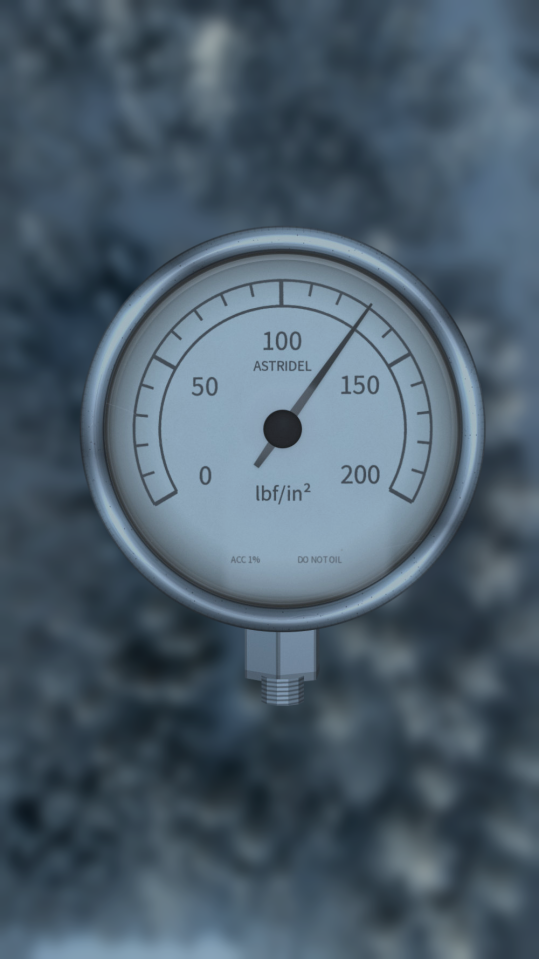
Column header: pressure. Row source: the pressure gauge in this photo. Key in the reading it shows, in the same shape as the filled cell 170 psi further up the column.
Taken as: 130 psi
